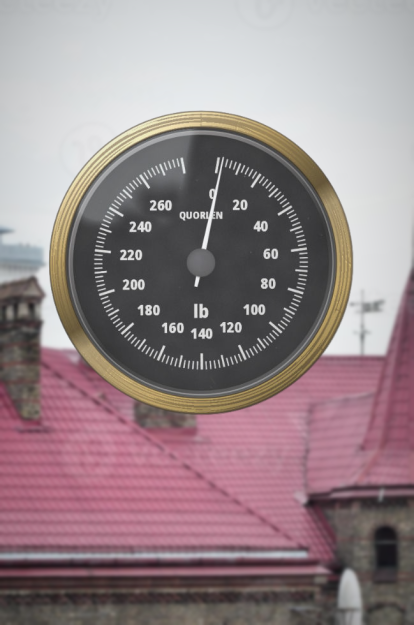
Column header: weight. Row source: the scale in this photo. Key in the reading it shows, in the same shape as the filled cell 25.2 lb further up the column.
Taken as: 2 lb
